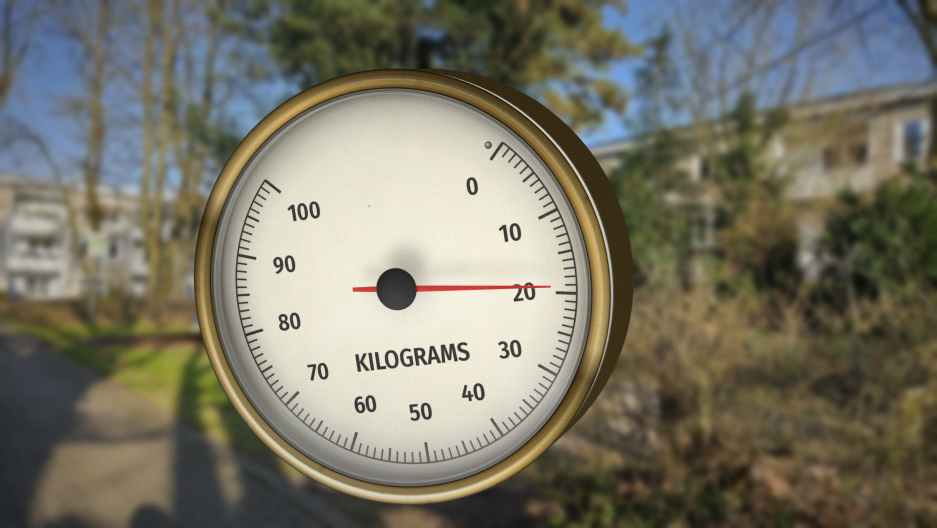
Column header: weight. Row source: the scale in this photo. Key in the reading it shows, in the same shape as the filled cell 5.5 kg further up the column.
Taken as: 19 kg
